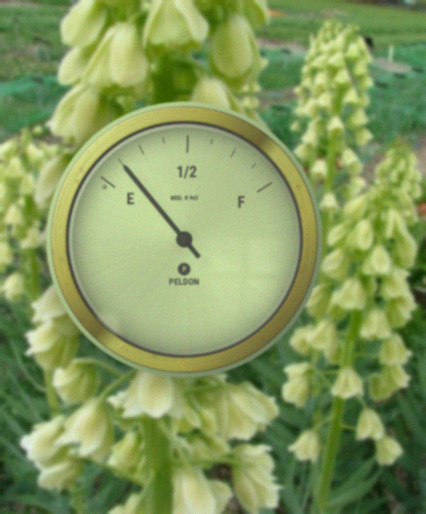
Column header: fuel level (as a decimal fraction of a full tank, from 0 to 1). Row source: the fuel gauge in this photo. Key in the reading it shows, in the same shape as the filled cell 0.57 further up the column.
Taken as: 0.125
